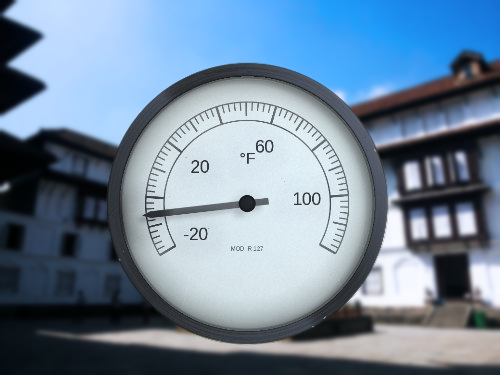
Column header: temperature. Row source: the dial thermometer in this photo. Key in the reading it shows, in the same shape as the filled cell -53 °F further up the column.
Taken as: -6 °F
